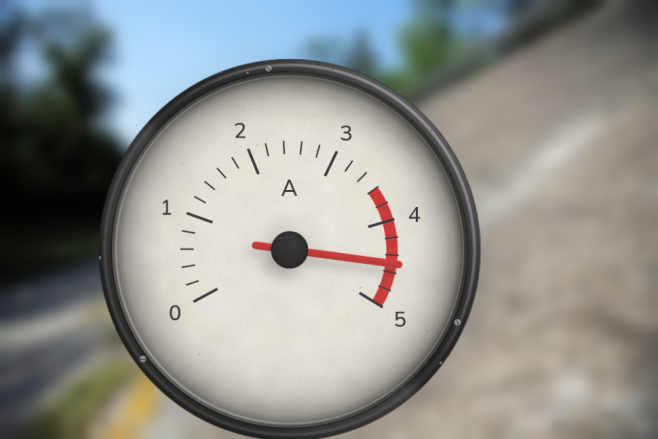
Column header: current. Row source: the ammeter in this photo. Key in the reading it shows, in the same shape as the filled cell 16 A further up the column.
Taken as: 4.5 A
